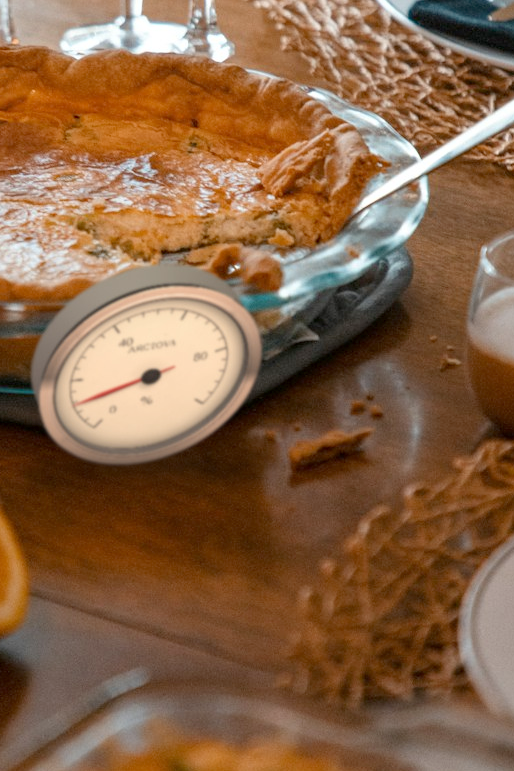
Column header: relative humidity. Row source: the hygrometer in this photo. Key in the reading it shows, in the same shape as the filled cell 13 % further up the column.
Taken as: 12 %
